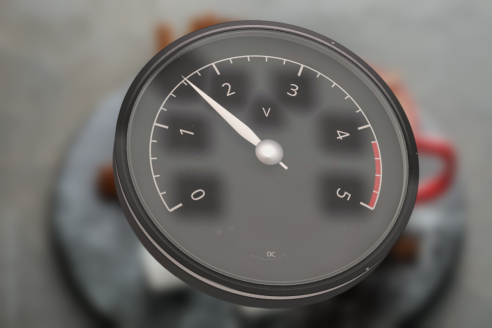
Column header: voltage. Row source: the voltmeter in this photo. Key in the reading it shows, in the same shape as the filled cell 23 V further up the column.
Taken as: 1.6 V
